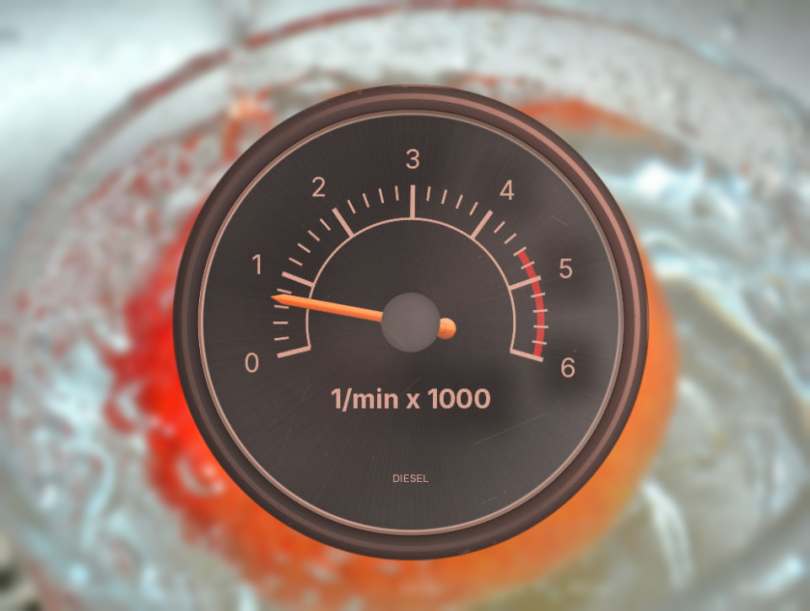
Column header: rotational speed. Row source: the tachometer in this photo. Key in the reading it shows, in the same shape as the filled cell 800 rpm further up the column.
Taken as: 700 rpm
